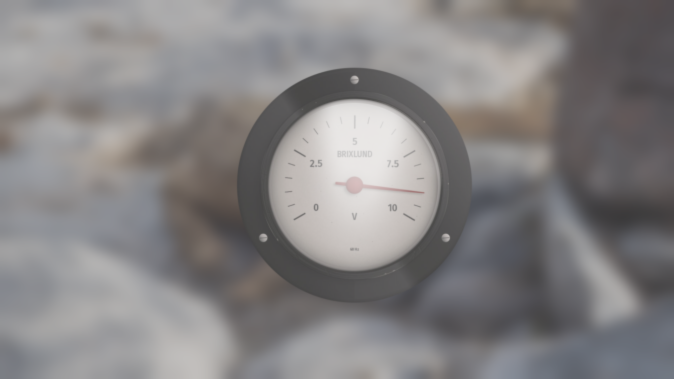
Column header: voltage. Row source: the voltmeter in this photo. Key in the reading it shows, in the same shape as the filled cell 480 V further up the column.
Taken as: 9 V
